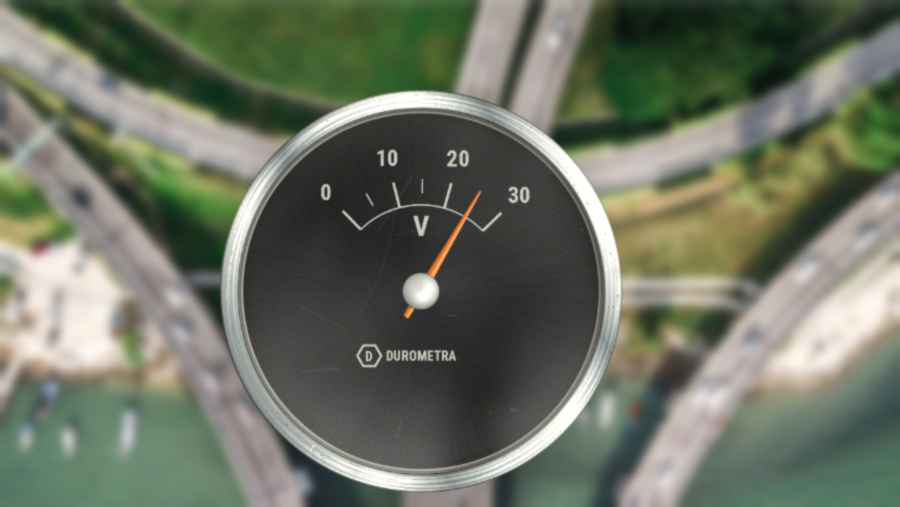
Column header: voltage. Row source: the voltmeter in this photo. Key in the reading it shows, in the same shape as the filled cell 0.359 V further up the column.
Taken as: 25 V
